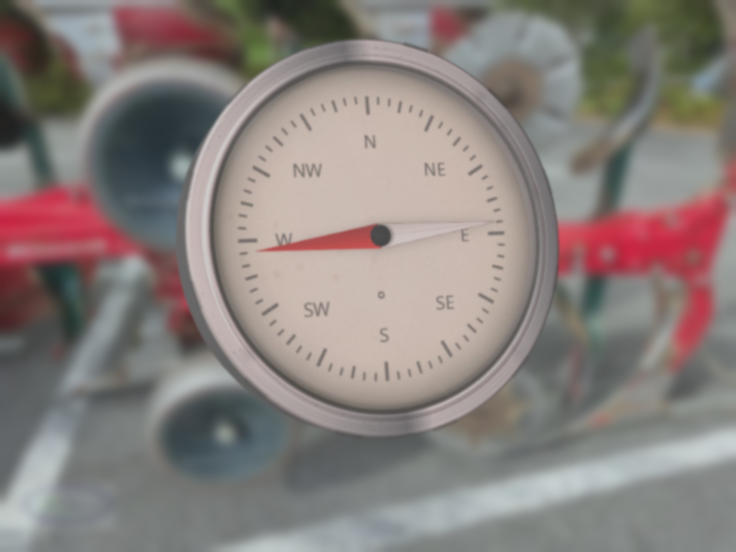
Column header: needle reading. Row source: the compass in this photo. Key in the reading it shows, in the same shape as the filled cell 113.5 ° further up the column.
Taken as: 265 °
